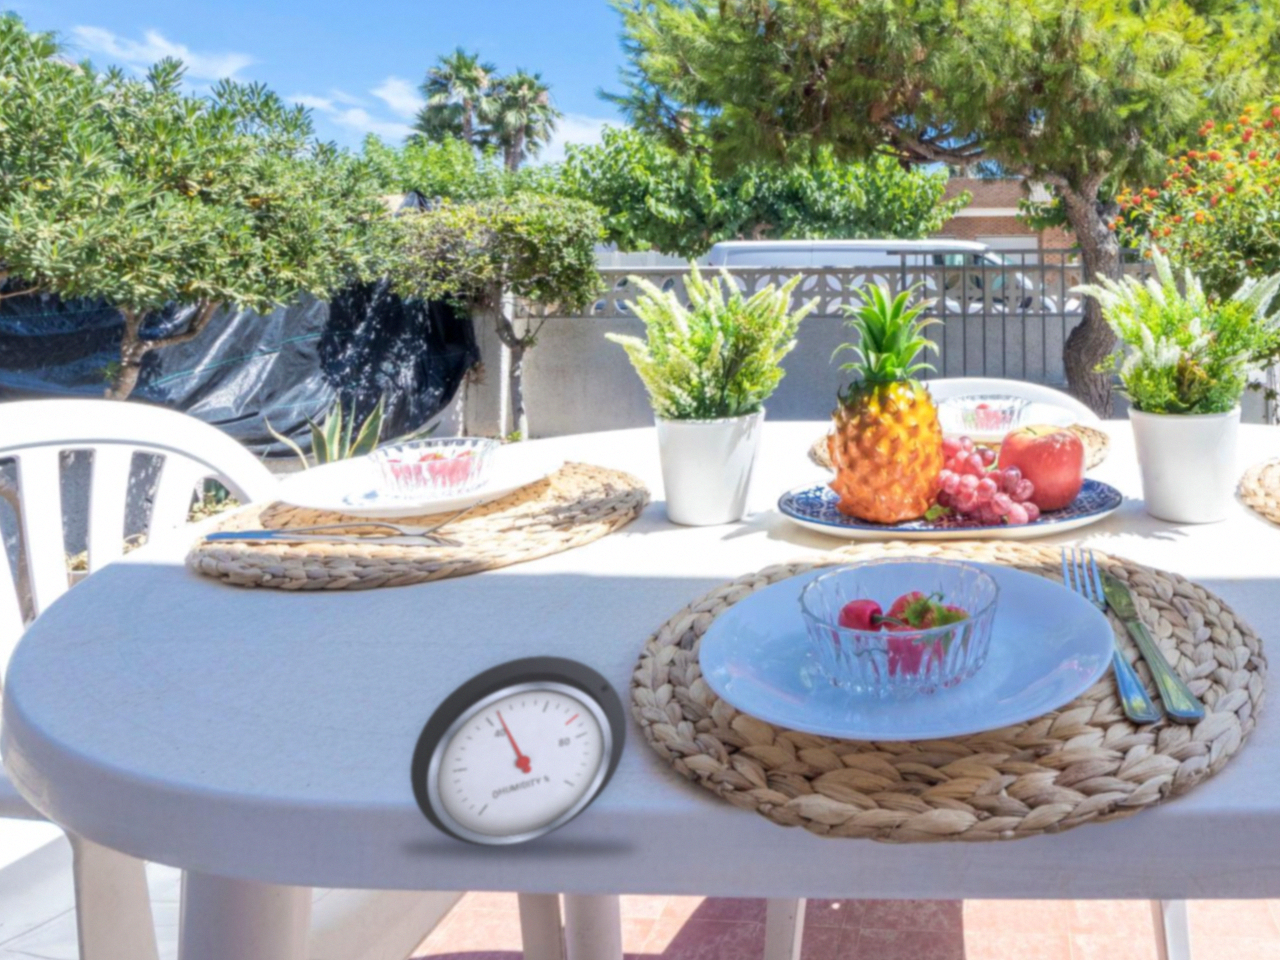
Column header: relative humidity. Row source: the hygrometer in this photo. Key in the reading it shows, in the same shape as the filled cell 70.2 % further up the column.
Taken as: 44 %
